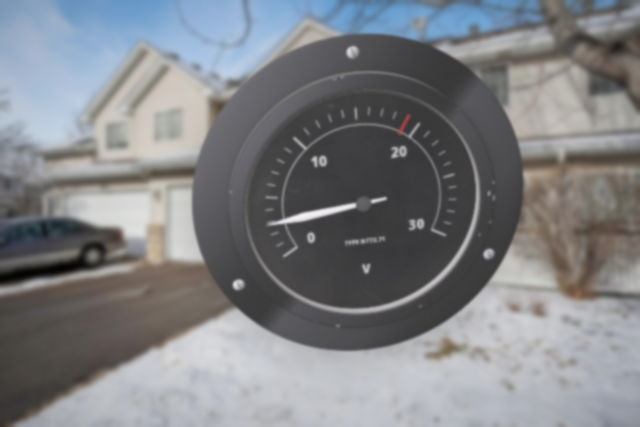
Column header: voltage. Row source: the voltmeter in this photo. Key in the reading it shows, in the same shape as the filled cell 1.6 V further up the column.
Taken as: 3 V
